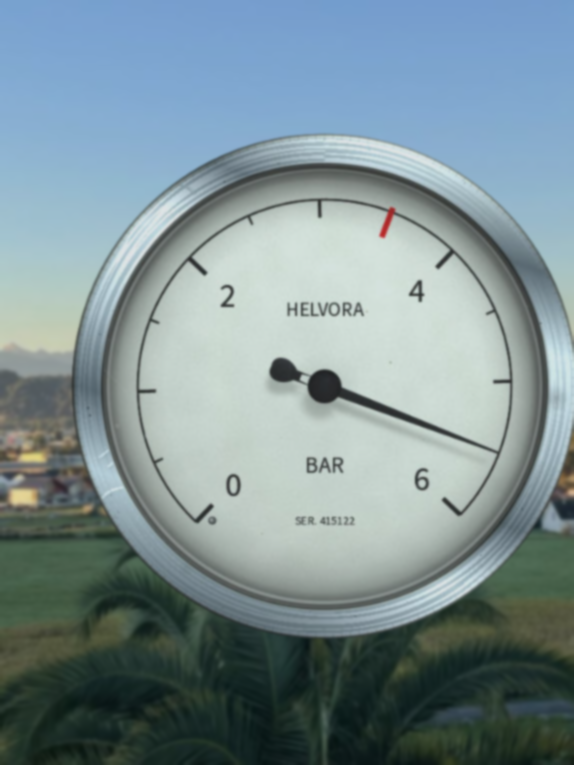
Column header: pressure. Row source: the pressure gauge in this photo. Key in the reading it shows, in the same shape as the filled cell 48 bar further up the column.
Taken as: 5.5 bar
